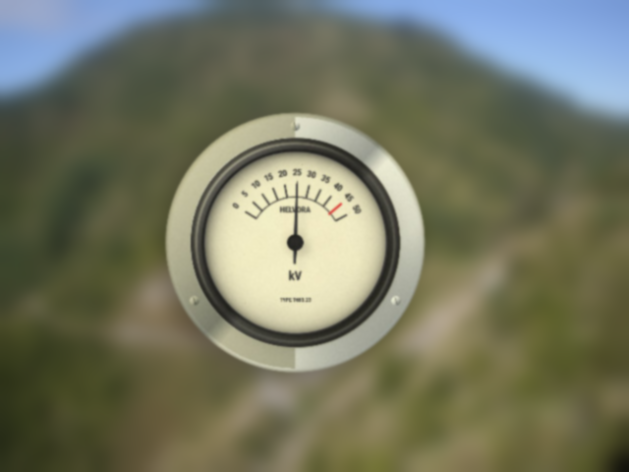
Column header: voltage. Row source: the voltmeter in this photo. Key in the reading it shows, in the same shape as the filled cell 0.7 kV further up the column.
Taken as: 25 kV
